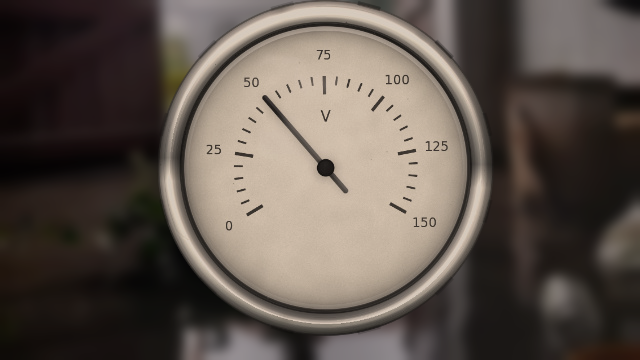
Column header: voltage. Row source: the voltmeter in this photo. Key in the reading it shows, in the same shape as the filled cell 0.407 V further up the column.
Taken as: 50 V
